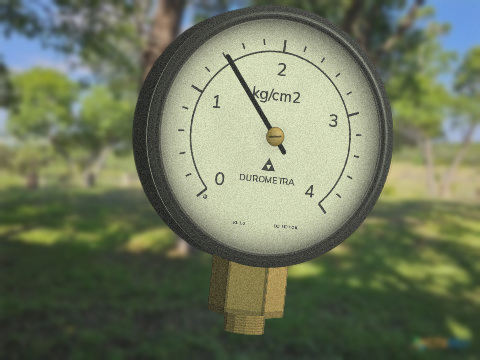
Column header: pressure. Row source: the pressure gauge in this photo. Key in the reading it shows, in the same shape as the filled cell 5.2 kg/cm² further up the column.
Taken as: 1.4 kg/cm²
